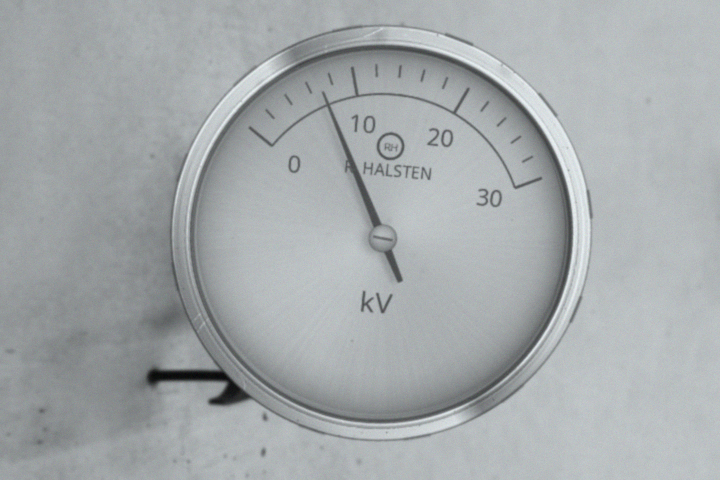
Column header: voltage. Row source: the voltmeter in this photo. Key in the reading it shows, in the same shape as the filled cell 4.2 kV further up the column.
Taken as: 7 kV
